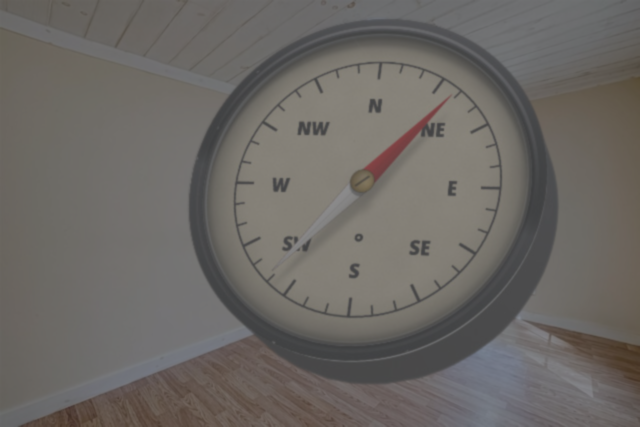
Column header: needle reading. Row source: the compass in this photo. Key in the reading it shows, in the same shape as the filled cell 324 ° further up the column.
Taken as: 40 °
